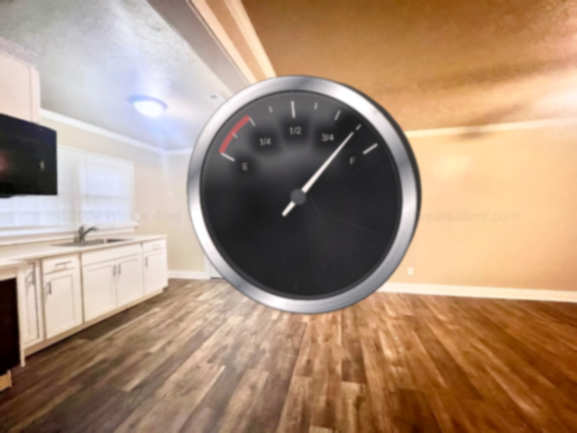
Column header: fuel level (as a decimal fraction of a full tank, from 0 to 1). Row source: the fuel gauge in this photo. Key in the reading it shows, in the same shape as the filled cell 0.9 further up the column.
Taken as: 0.875
